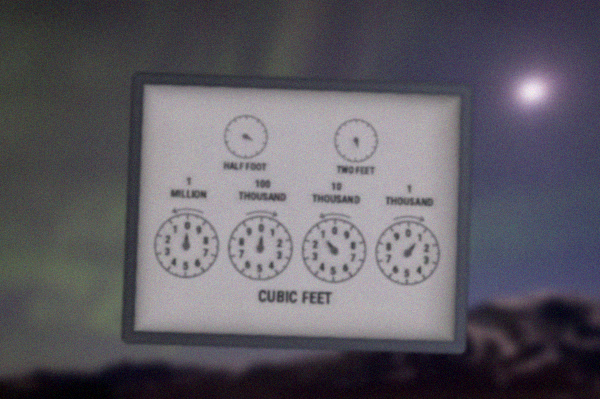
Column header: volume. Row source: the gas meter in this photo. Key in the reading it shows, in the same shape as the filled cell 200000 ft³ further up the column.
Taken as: 1100 ft³
